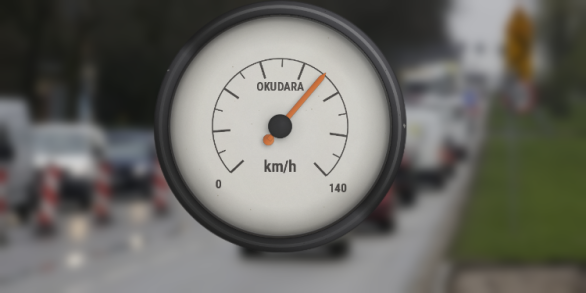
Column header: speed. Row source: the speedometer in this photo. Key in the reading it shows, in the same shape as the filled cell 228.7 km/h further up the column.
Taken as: 90 km/h
